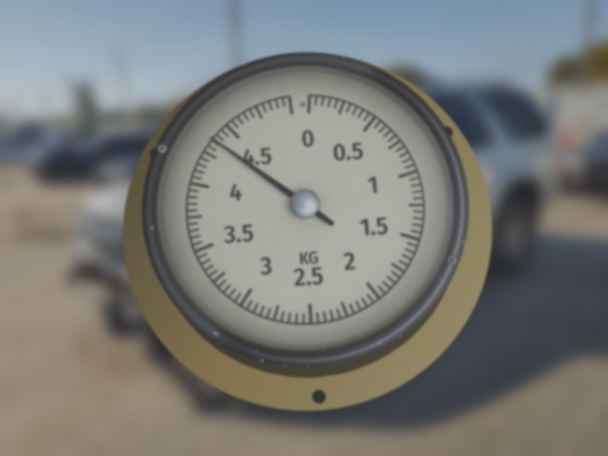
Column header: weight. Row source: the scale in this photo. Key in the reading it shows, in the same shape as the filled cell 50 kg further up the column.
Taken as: 4.35 kg
